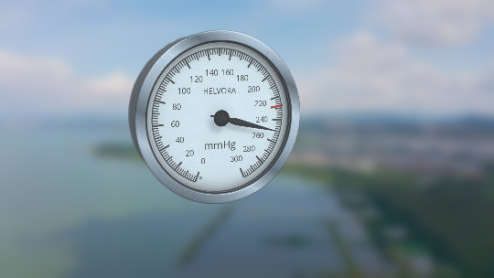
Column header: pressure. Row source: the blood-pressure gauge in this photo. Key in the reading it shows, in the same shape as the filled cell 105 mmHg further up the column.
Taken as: 250 mmHg
